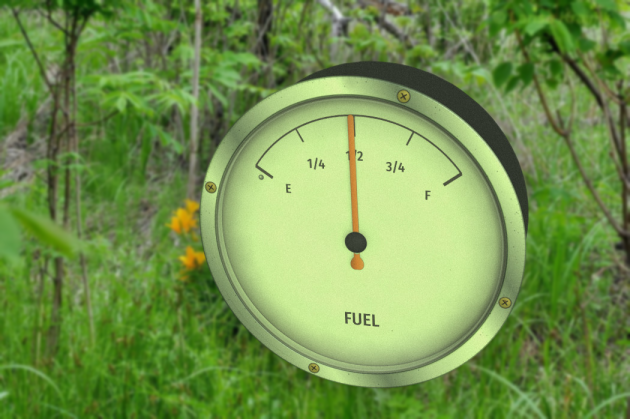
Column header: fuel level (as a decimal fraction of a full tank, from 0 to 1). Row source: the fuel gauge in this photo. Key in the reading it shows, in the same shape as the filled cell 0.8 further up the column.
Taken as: 0.5
